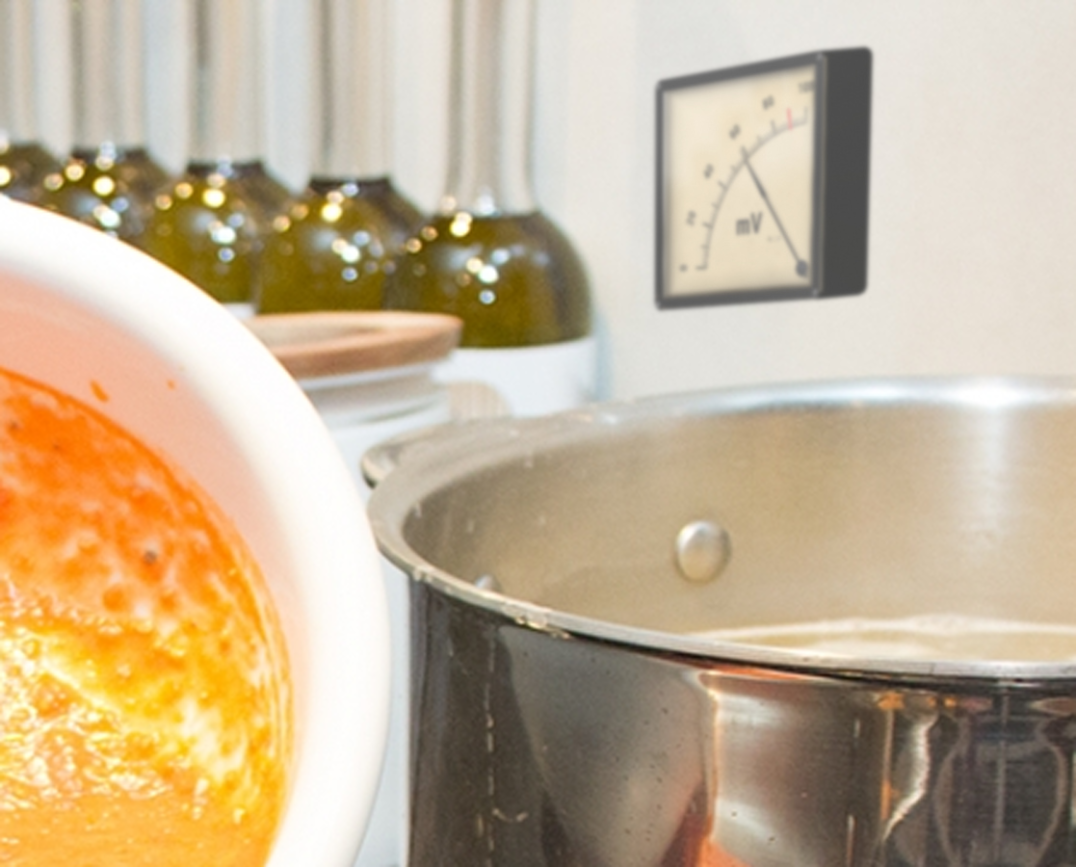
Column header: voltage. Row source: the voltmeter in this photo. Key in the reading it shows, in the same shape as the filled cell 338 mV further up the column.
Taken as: 60 mV
